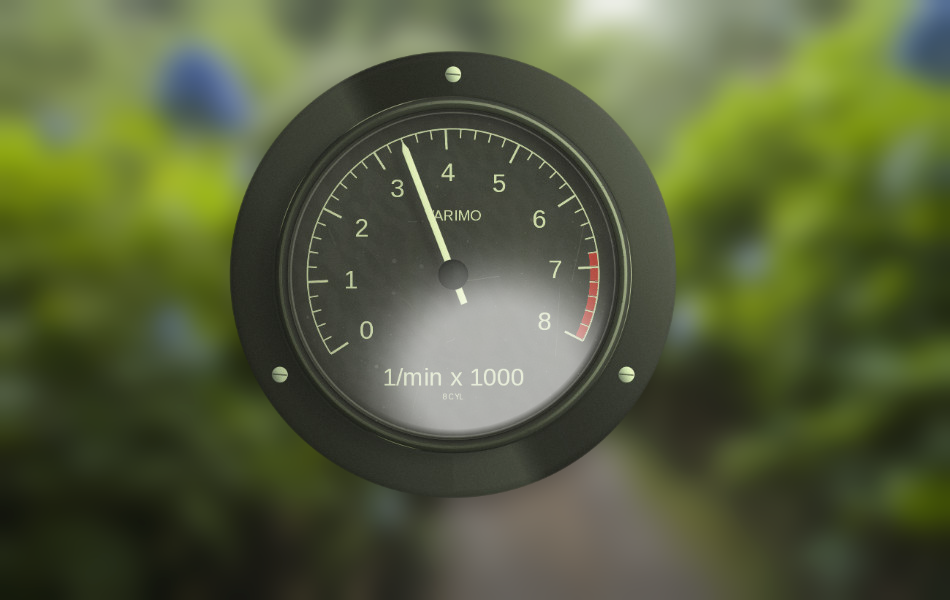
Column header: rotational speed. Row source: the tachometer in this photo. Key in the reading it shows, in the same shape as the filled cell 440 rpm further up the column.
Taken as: 3400 rpm
